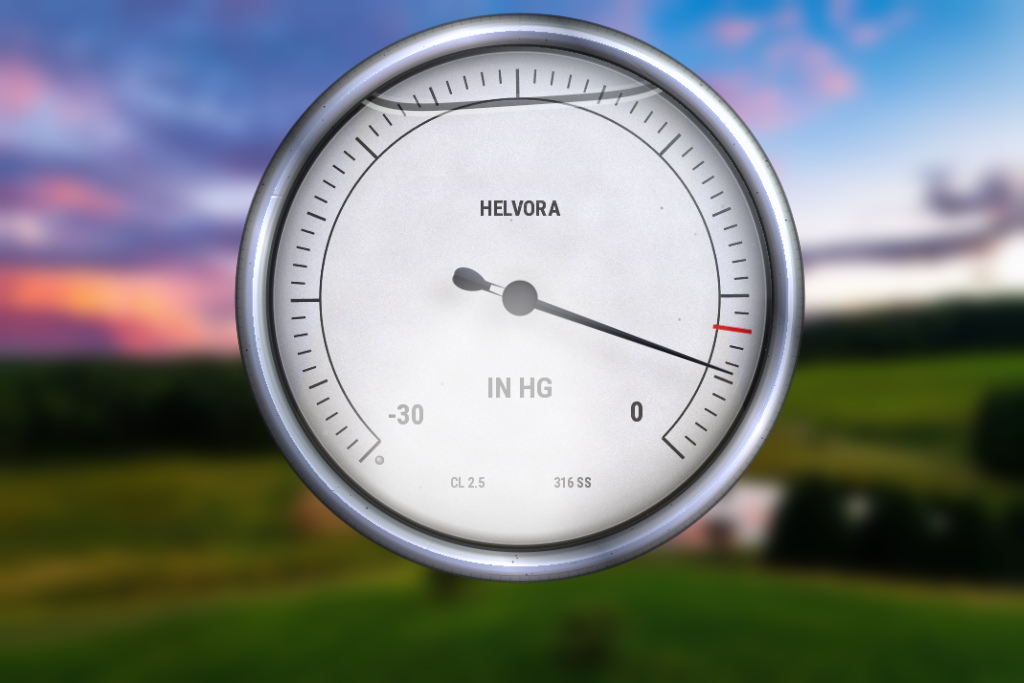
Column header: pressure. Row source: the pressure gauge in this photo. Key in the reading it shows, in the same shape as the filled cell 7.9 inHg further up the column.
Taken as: -2.75 inHg
